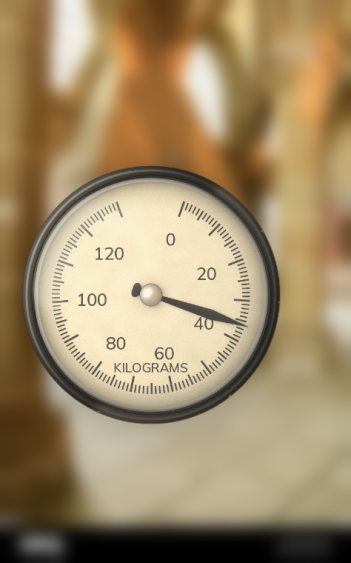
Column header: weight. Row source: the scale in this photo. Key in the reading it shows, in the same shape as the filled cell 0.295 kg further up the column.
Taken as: 36 kg
